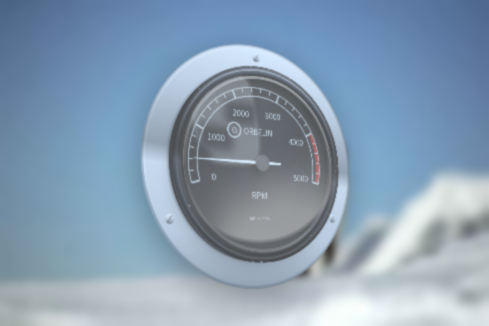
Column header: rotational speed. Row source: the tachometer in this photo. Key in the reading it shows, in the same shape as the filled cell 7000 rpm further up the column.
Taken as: 400 rpm
